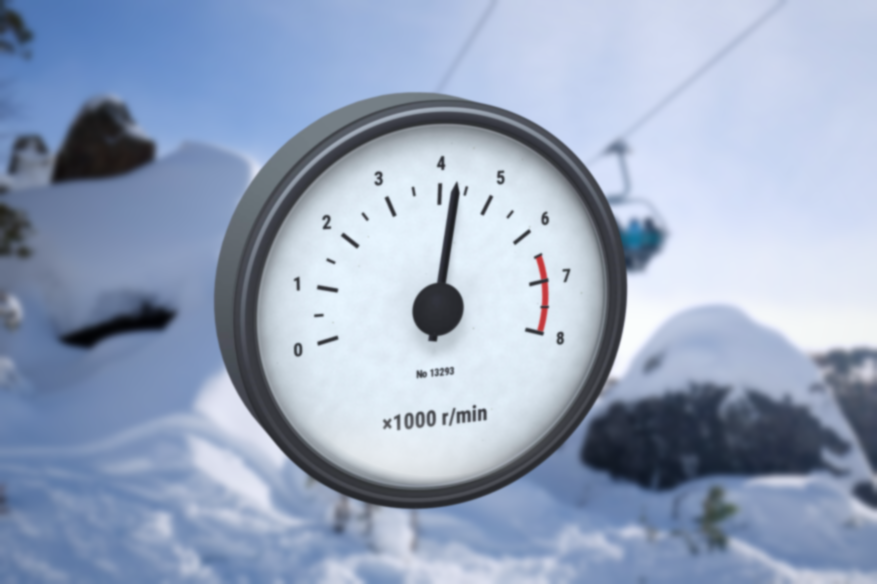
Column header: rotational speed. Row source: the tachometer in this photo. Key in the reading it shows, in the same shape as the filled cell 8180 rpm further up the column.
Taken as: 4250 rpm
